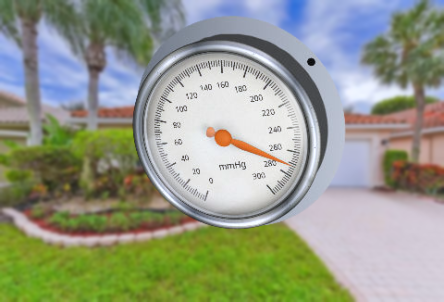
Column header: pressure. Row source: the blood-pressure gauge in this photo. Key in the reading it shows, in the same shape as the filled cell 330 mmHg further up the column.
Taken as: 270 mmHg
